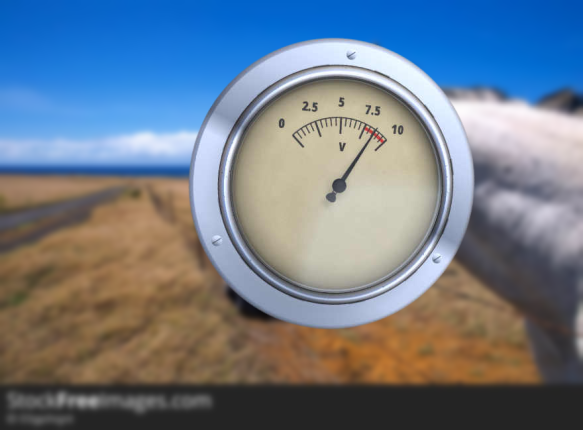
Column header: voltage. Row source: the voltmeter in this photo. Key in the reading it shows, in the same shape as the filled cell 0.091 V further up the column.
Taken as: 8.5 V
